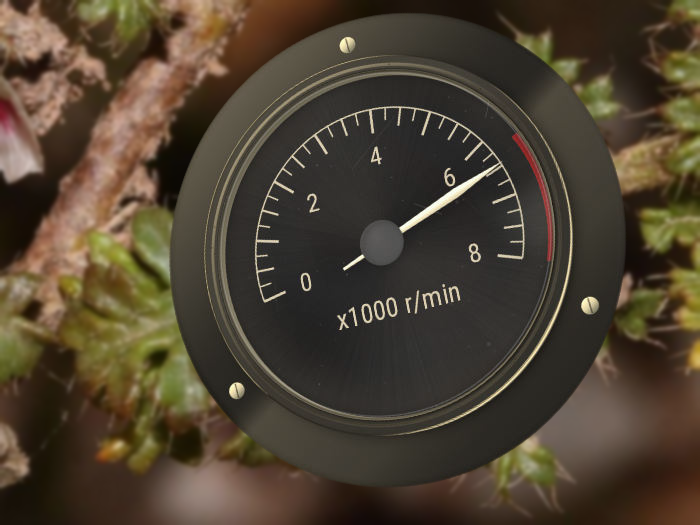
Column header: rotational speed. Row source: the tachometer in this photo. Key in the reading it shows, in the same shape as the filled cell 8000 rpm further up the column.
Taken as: 6500 rpm
